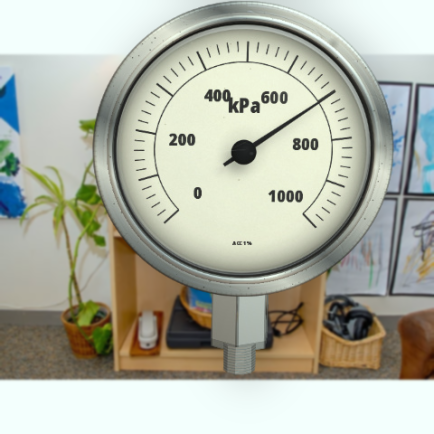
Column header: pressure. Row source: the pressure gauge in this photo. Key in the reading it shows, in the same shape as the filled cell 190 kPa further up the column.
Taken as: 700 kPa
